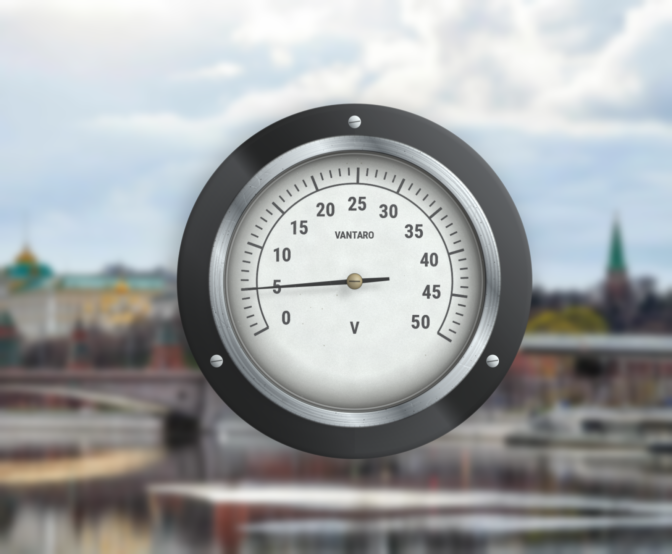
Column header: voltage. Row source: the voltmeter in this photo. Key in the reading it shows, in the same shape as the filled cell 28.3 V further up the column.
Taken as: 5 V
